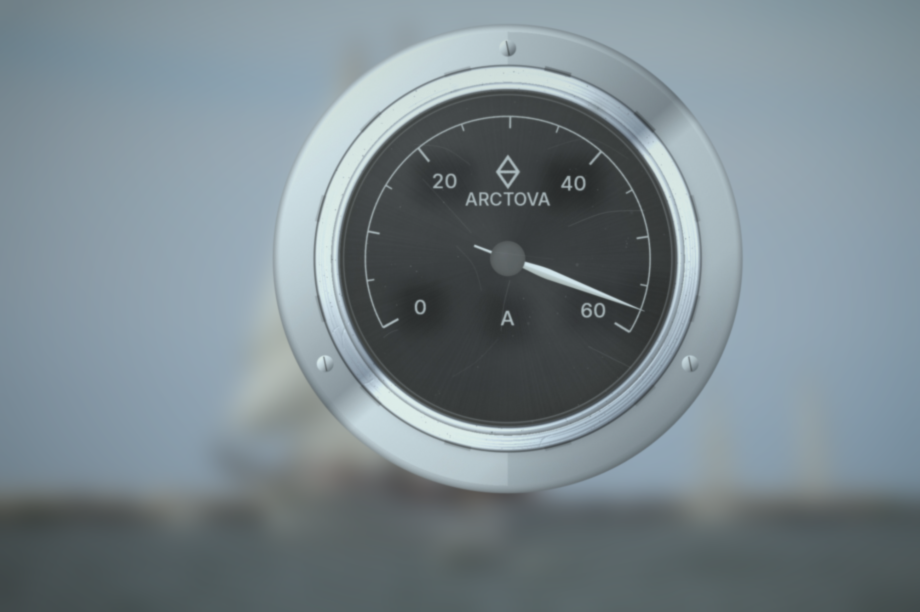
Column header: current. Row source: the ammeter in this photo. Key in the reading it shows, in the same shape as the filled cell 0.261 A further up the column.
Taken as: 57.5 A
